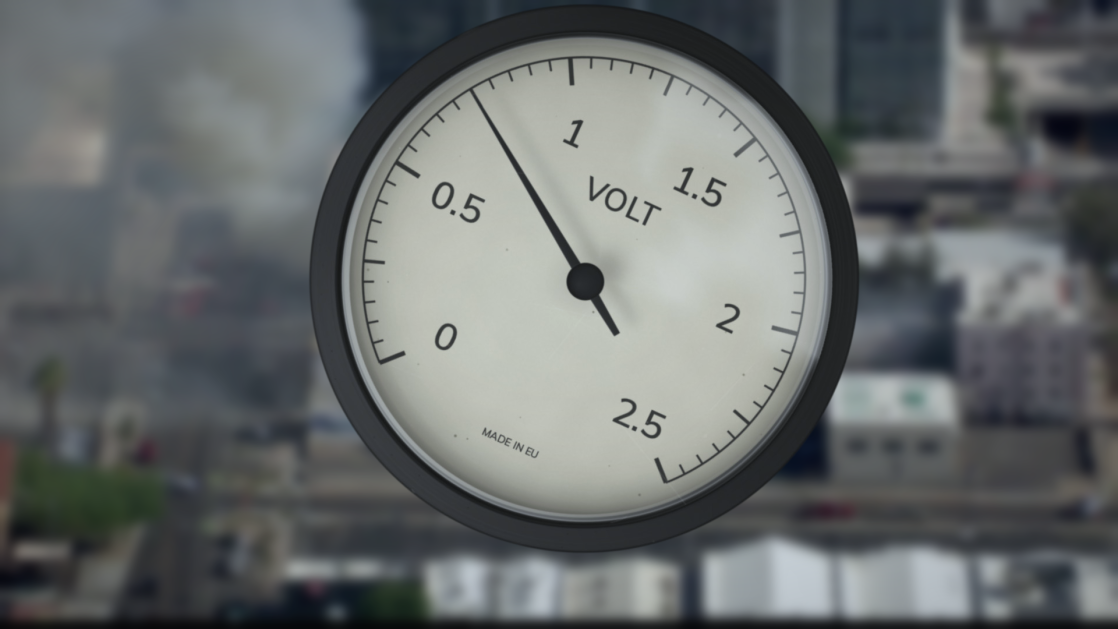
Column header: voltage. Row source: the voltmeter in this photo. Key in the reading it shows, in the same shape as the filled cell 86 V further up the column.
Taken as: 0.75 V
